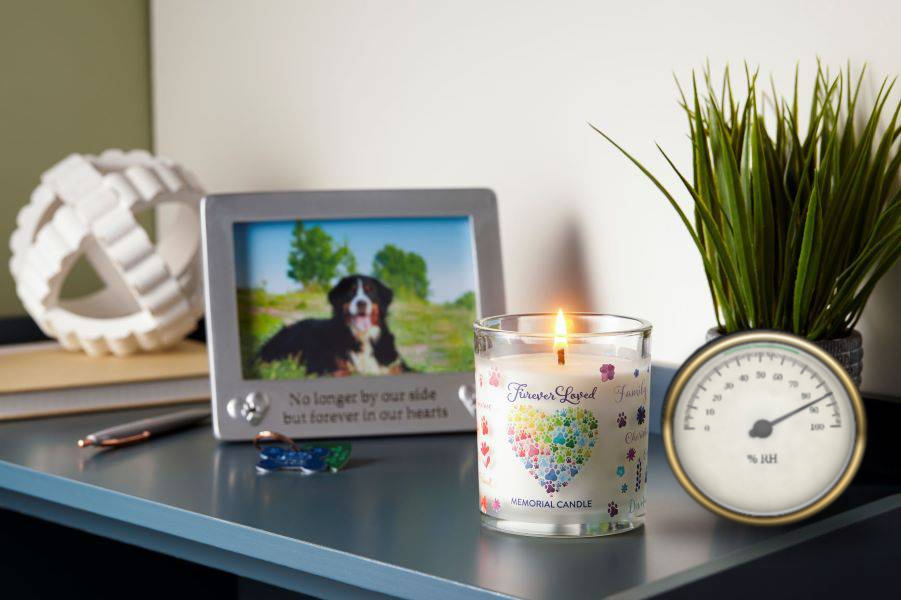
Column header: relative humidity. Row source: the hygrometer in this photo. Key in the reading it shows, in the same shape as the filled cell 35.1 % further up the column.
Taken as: 85 %
